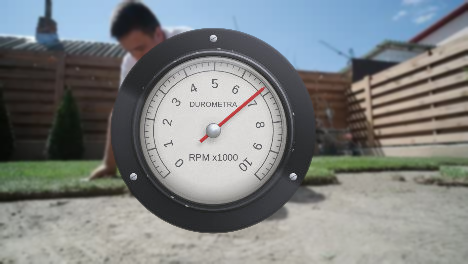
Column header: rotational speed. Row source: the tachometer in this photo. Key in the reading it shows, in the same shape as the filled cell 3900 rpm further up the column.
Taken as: 6800 rpm
